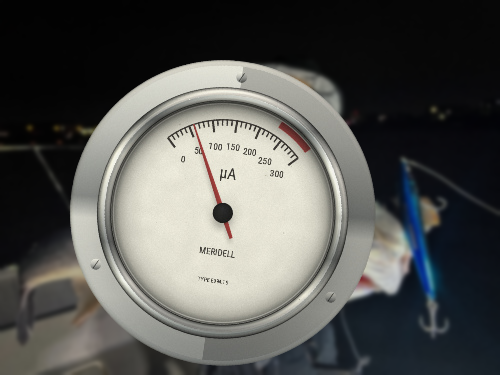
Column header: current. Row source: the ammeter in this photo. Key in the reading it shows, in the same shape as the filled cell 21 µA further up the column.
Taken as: 60 µA
